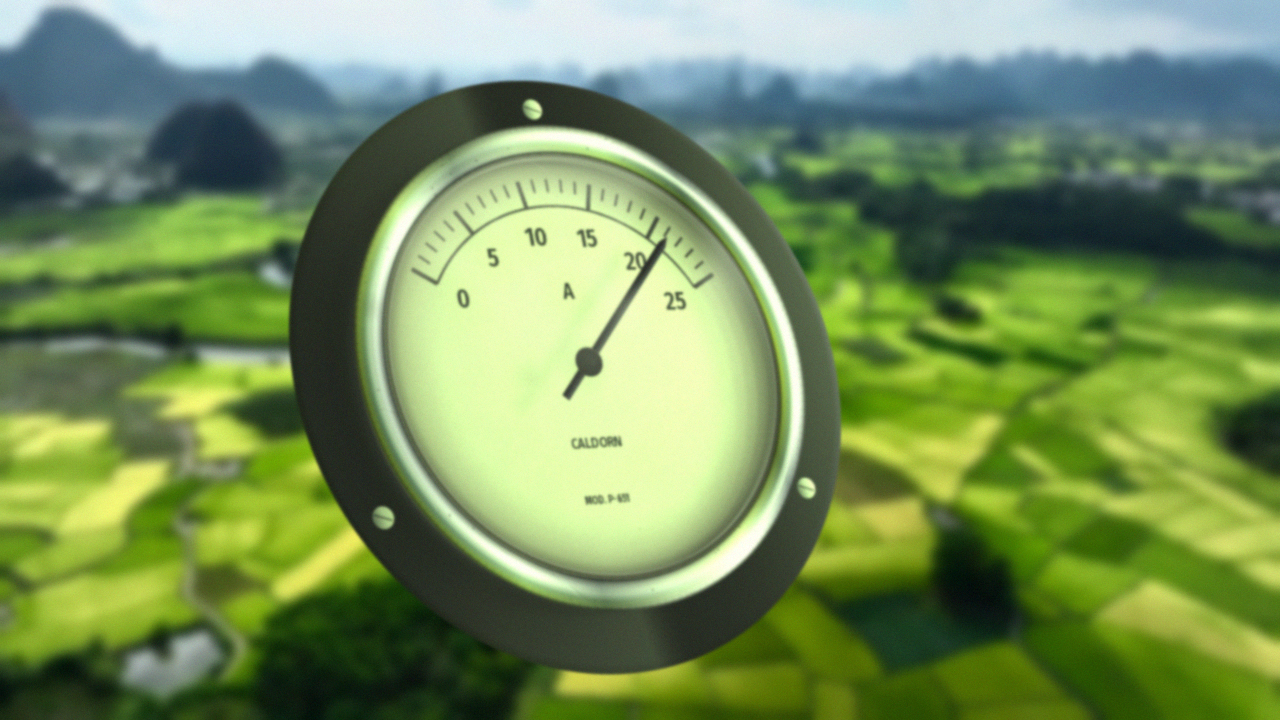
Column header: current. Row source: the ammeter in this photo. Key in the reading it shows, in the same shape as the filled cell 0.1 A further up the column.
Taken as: 21 A
